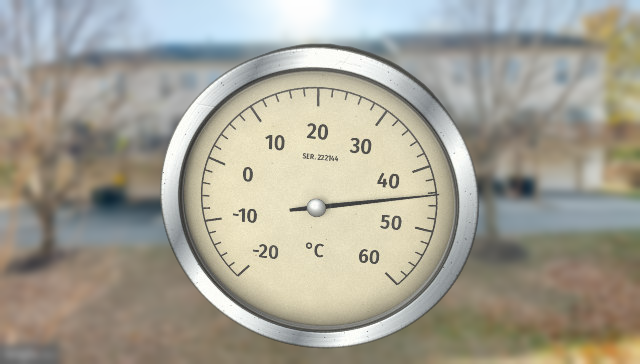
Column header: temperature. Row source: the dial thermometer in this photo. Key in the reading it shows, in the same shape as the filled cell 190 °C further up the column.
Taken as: 44 °C
